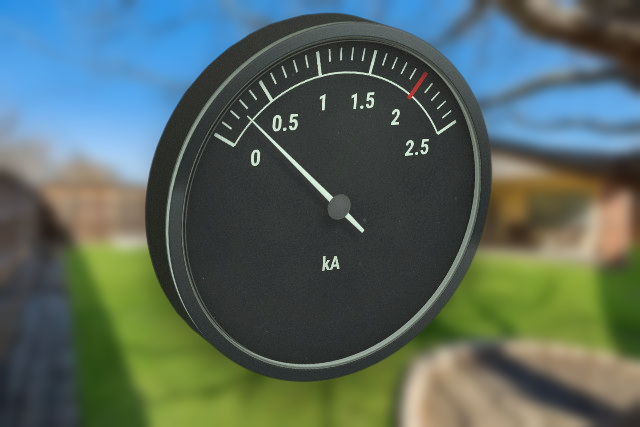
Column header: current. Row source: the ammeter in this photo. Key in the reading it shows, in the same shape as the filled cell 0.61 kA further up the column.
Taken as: 0.25 kA
